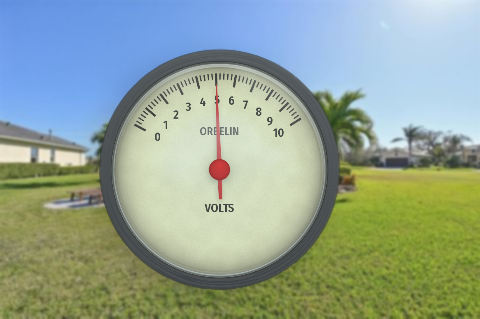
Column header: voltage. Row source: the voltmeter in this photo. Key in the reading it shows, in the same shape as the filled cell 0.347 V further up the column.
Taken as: 5 V
